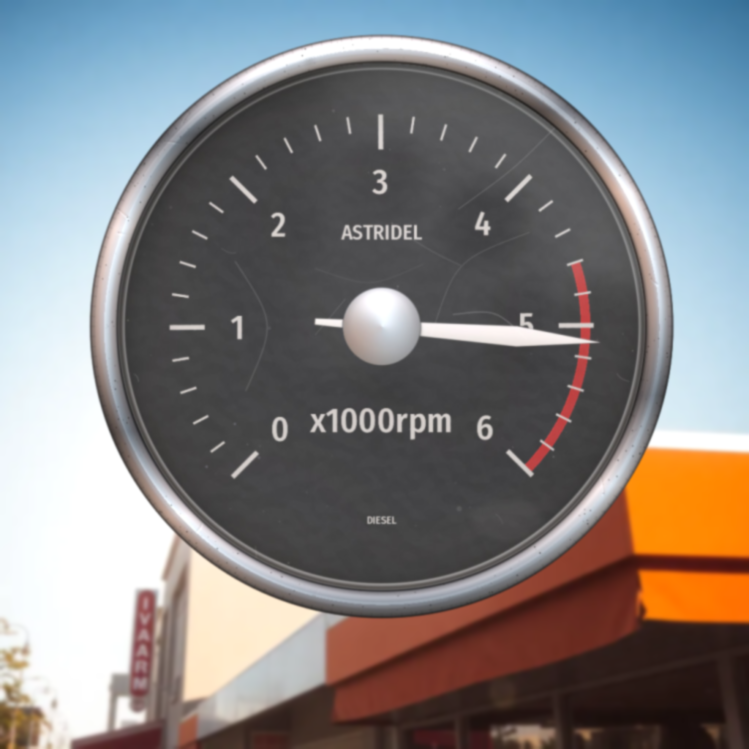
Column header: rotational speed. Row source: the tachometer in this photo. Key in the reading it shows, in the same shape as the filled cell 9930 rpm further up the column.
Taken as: 5100 rpm
